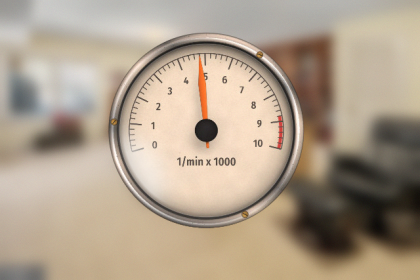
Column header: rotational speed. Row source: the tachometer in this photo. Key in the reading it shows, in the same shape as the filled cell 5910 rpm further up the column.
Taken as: 4800 rpm
